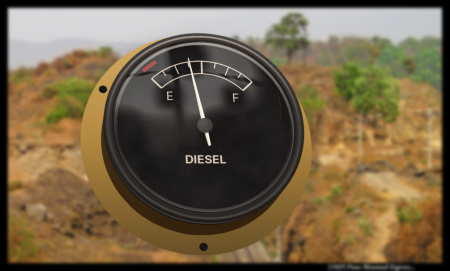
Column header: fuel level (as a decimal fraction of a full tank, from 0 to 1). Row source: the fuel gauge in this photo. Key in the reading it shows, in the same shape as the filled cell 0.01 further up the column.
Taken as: 0.375
